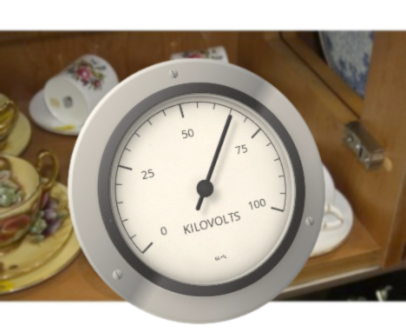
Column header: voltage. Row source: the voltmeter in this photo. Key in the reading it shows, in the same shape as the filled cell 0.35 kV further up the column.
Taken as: 65 kV
